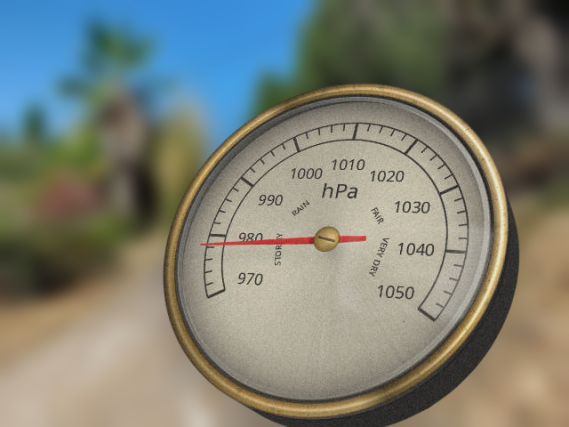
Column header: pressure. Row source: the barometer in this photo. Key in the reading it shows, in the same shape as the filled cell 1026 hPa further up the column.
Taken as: 978 hPa
